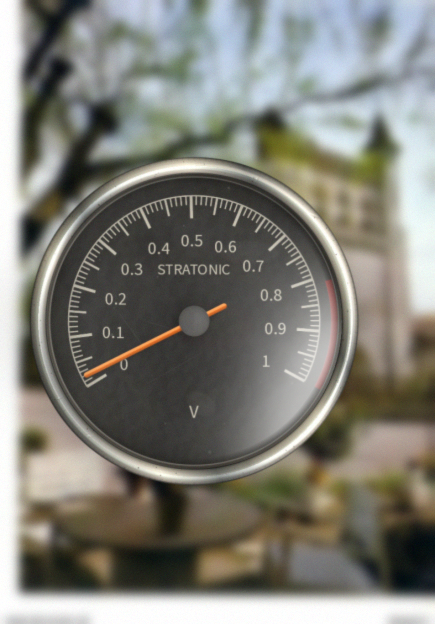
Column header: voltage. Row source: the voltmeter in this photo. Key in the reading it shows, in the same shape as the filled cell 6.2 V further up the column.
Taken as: 0.02 V
